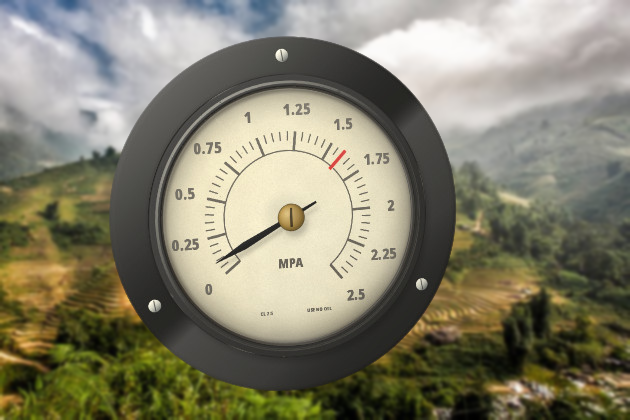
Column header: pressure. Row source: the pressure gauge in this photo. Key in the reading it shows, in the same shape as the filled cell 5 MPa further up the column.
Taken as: 0.1 MPa
